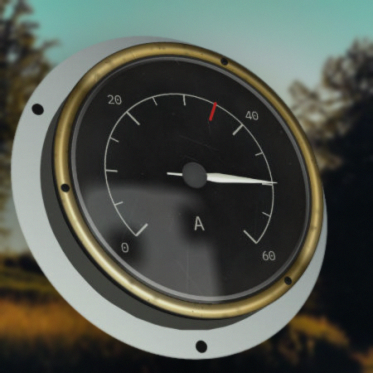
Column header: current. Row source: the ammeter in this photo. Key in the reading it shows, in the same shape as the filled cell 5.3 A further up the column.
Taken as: 50 A
